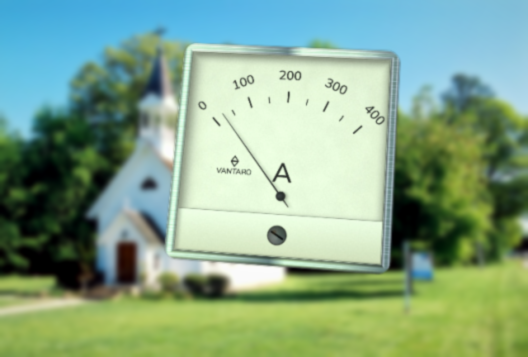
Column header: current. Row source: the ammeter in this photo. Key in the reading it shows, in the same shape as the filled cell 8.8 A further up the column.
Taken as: 25 A
